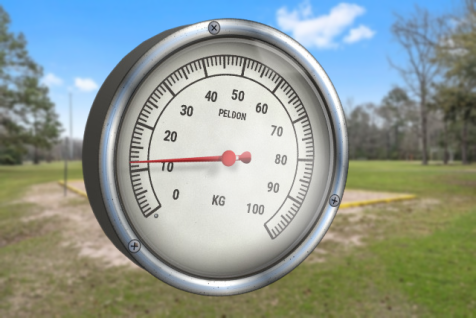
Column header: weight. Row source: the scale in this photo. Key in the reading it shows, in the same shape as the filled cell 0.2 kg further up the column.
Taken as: 12 kg
